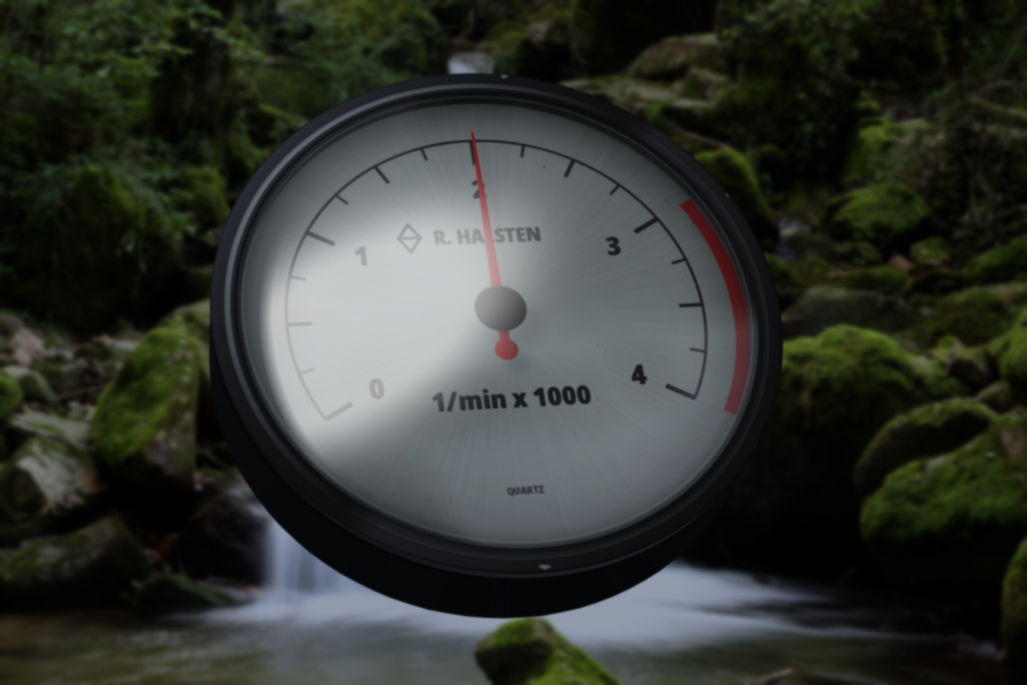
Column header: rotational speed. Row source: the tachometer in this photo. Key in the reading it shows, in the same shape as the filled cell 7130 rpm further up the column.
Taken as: 2000 rpm
